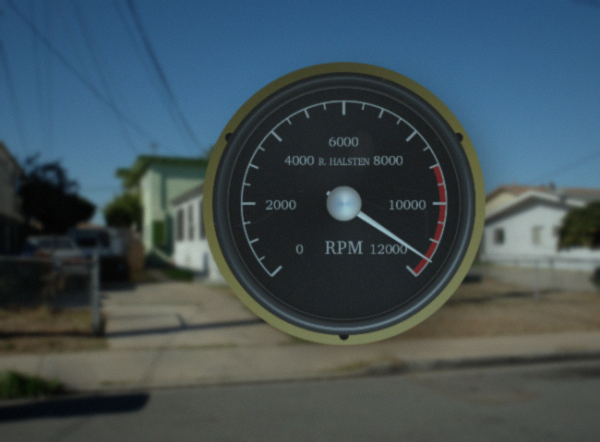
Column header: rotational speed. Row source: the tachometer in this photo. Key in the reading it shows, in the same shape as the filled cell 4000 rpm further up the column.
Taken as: 11500 rpm
